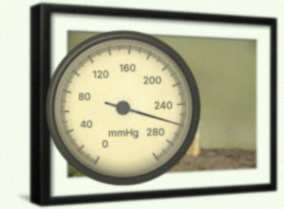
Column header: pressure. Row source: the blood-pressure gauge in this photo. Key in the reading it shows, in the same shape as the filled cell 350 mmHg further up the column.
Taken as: 260 mmHg
